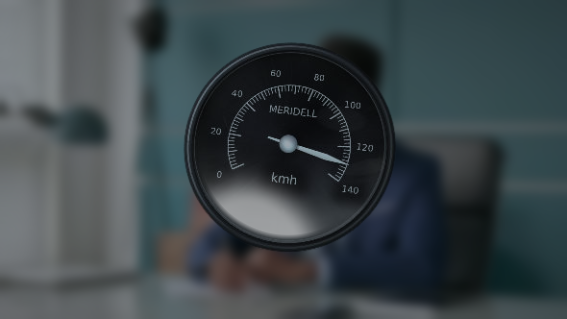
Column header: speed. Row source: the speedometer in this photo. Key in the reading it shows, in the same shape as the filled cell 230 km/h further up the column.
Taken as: 130 km/h
